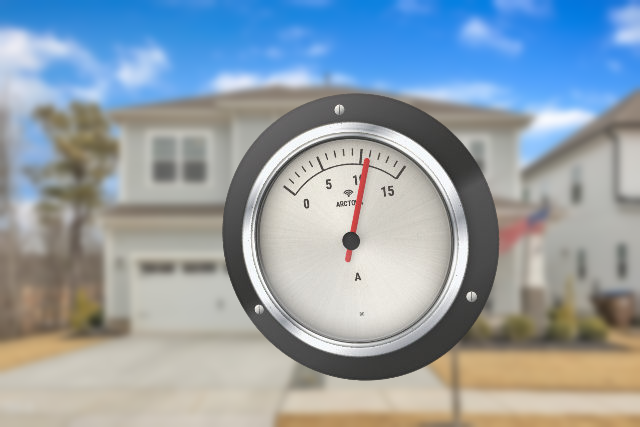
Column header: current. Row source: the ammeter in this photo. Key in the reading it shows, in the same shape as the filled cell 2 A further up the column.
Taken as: 11 A
